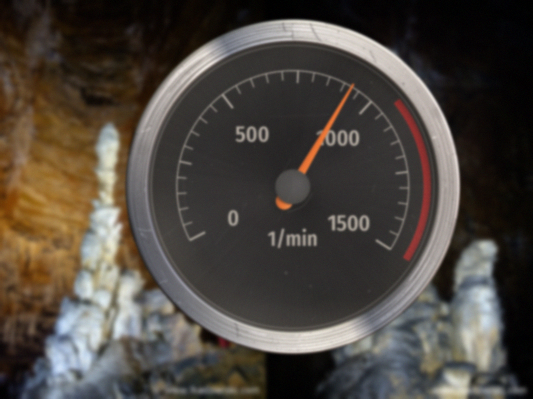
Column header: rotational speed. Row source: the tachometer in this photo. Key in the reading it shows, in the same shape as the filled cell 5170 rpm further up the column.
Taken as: 925 rpm
